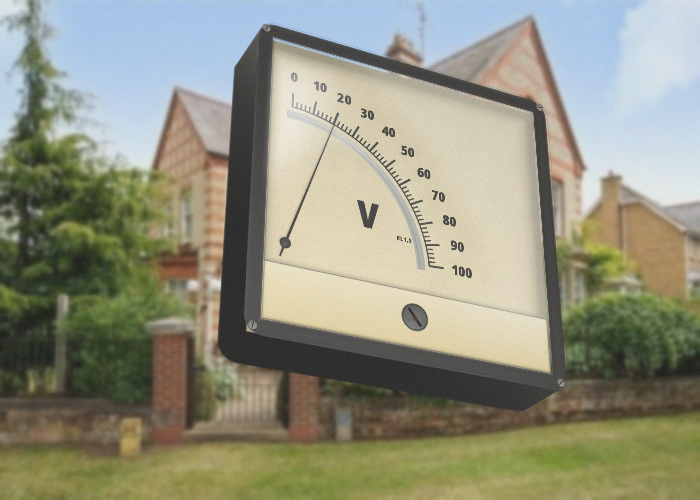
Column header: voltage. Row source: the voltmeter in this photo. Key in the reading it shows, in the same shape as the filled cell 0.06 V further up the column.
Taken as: 20 V
